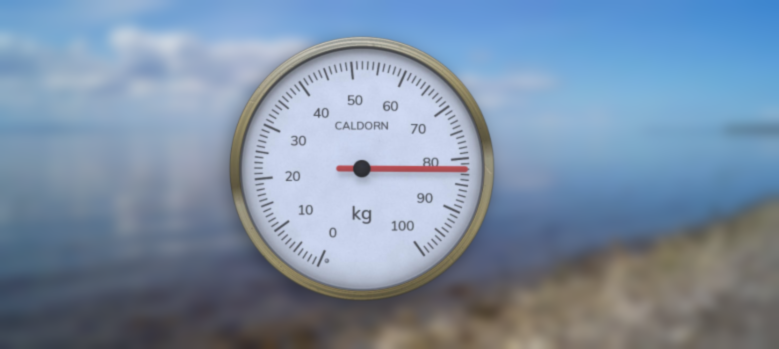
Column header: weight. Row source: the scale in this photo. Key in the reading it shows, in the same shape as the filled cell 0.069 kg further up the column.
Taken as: 82 kg
